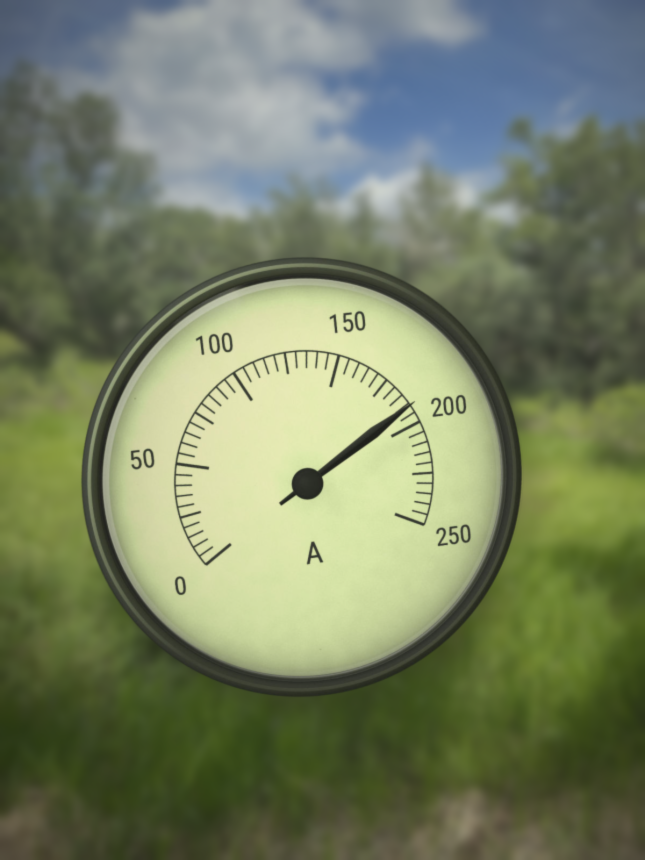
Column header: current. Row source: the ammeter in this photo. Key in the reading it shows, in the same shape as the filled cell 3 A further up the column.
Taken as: 190 A
